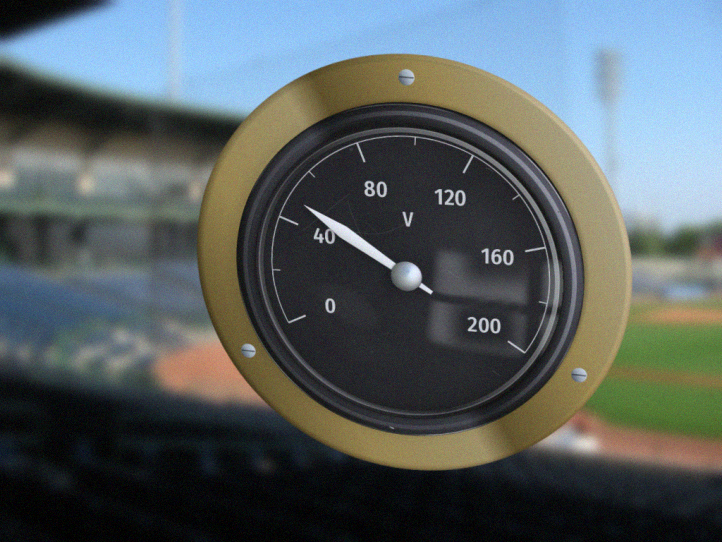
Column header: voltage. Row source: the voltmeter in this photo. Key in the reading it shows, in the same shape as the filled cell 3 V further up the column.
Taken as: 50 V
